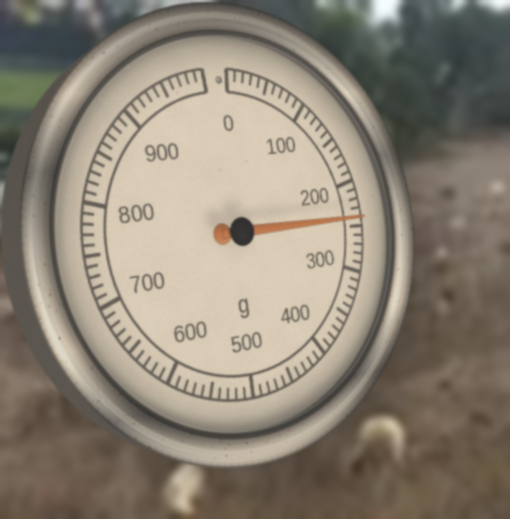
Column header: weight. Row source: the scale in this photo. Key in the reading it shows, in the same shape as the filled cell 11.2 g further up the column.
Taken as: 240 g
